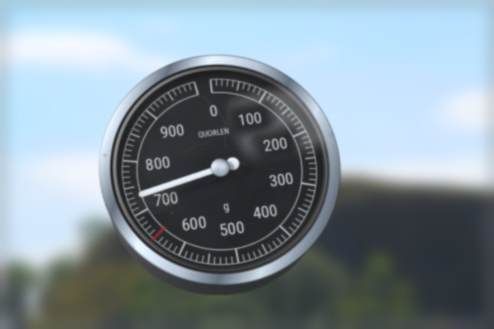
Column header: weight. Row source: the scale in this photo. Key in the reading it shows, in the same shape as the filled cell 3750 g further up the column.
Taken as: 730 g
